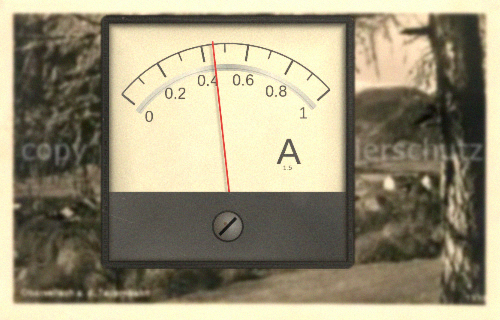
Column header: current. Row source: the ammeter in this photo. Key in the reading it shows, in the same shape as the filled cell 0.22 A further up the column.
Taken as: 0.45 A
